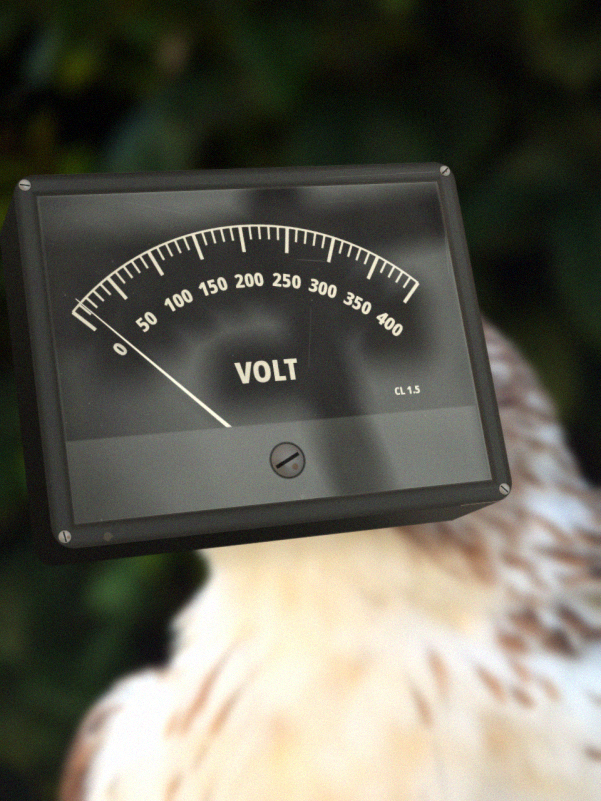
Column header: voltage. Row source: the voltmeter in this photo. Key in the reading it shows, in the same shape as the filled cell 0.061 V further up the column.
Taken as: 10 V
